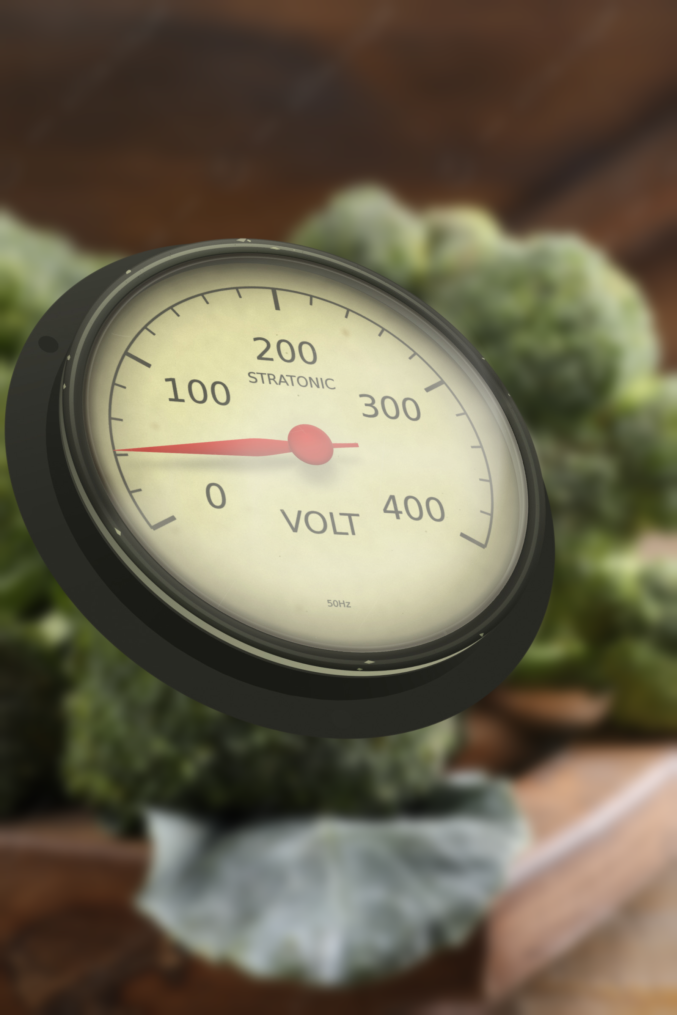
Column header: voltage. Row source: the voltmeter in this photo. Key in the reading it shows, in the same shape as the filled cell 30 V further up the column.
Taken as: 40 V
